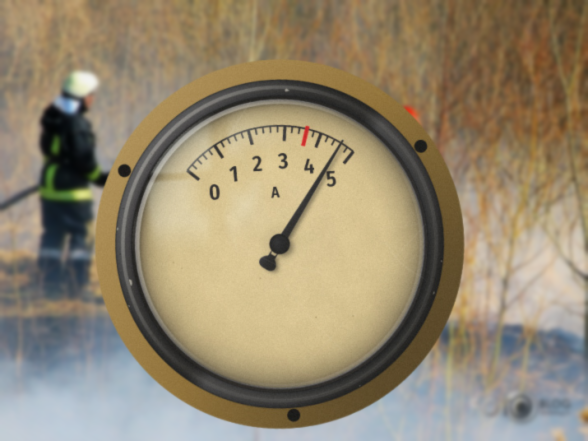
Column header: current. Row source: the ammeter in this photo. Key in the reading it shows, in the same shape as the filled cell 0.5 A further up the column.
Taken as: 4.6 A
